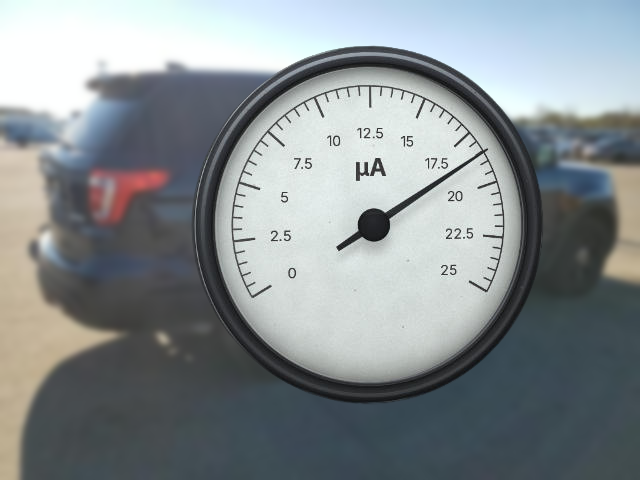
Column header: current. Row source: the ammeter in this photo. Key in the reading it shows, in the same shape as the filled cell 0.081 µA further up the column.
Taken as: 18.5 µA
